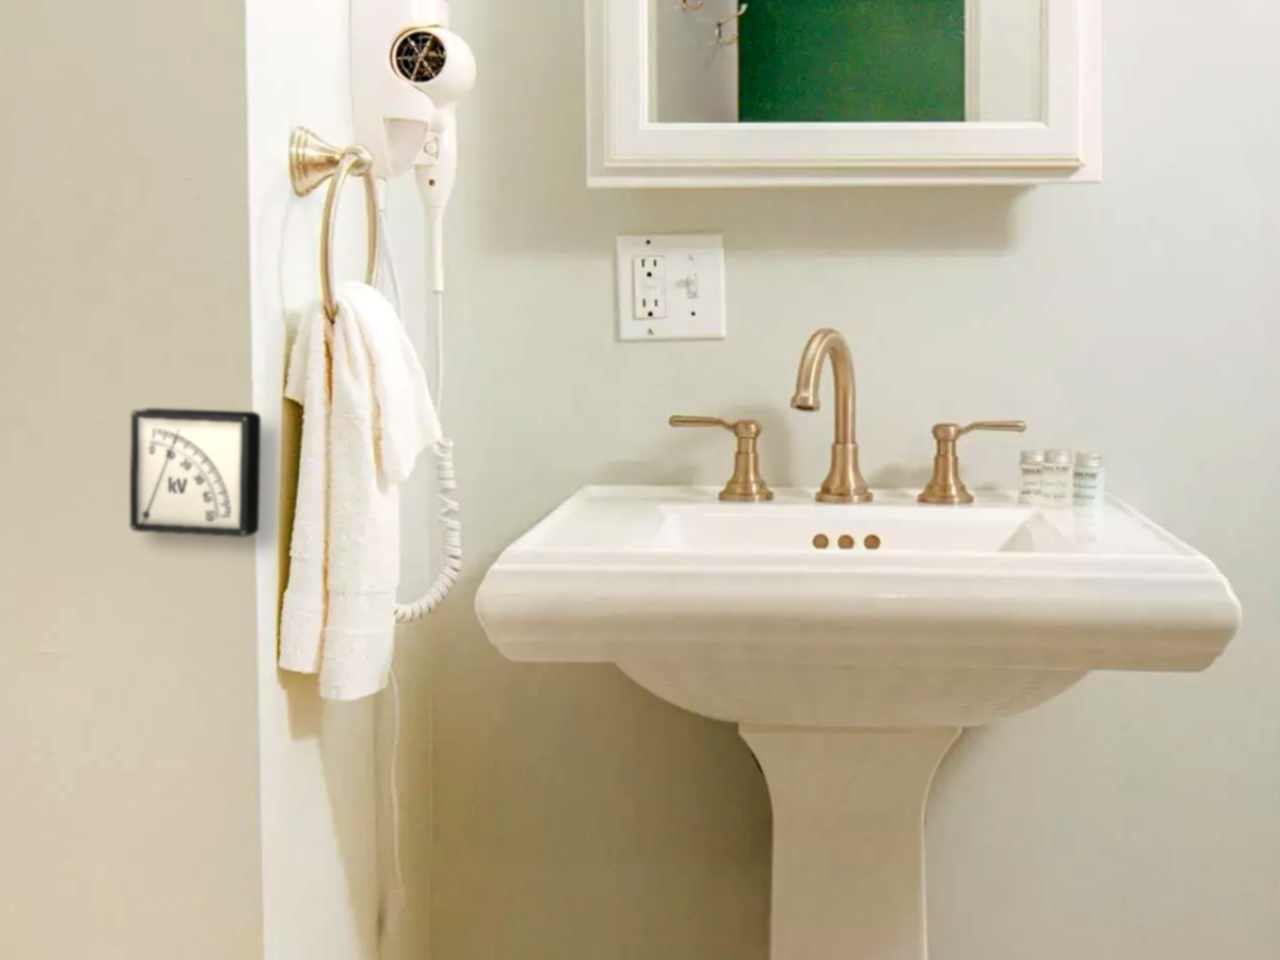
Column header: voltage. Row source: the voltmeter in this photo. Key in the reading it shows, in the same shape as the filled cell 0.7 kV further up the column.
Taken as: 10 kV
